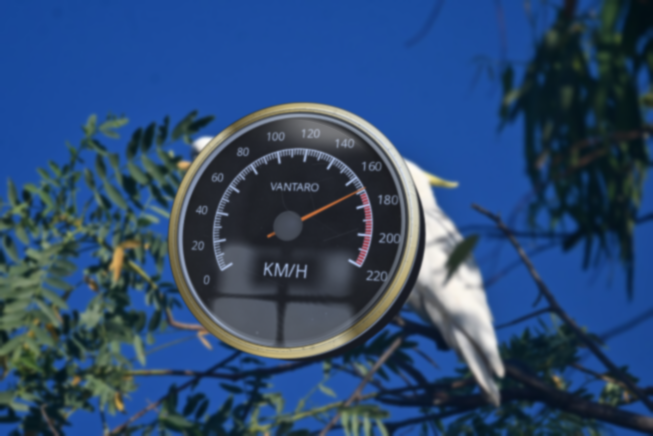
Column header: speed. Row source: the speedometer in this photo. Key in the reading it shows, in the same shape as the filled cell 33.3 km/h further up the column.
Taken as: 170 km/h
